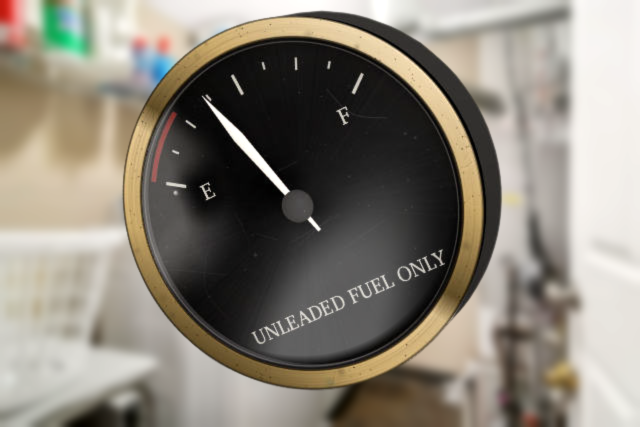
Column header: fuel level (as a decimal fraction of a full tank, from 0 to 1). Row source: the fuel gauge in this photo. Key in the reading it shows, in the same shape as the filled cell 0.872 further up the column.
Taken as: 0.375
